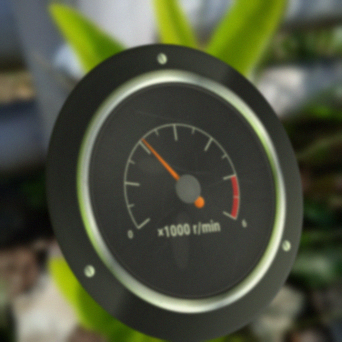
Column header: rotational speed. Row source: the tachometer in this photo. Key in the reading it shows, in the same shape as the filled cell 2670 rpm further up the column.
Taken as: 2000 rpm
